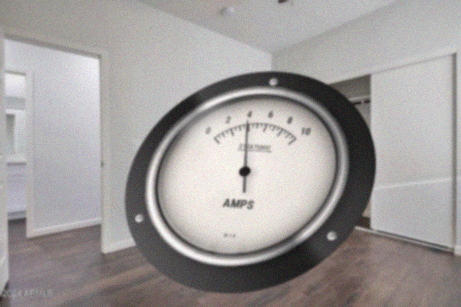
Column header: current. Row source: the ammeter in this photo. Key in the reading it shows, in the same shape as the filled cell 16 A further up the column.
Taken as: 4 A
